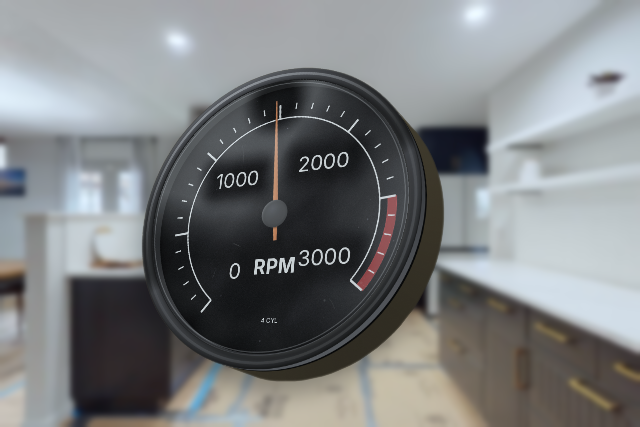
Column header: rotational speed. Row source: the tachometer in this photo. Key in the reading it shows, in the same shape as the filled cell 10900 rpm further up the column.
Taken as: 1500 rpm
